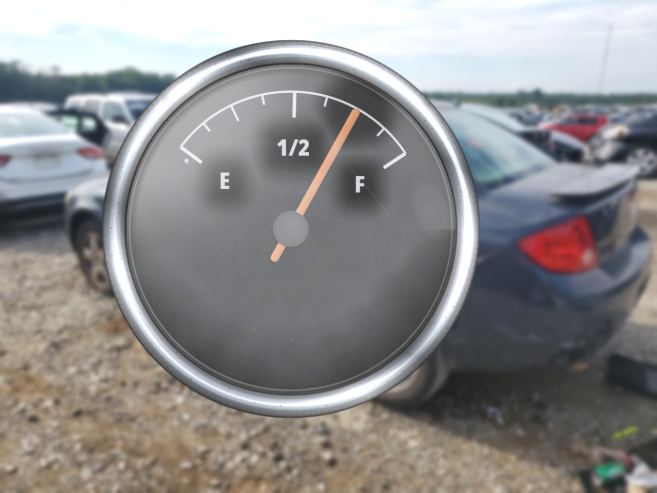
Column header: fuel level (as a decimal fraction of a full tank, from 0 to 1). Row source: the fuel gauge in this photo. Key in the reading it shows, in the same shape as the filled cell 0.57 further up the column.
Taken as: 0.75
